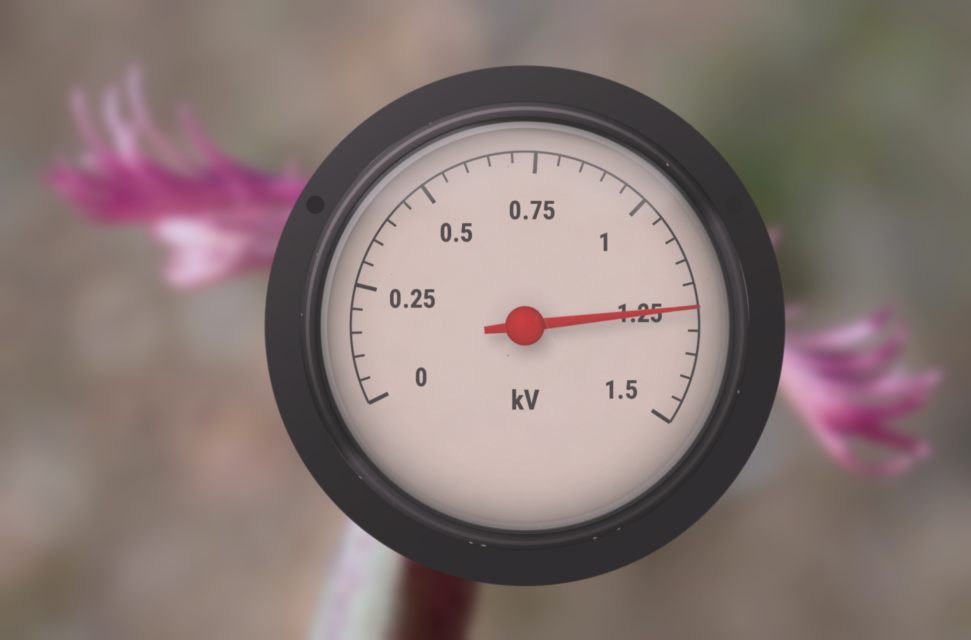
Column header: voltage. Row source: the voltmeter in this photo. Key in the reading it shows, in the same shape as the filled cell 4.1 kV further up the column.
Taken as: 1.25 kV
